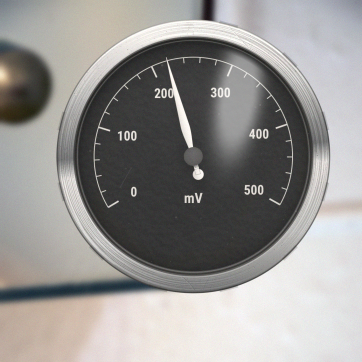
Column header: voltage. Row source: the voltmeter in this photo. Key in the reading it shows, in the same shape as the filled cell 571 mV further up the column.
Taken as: 220 mV
